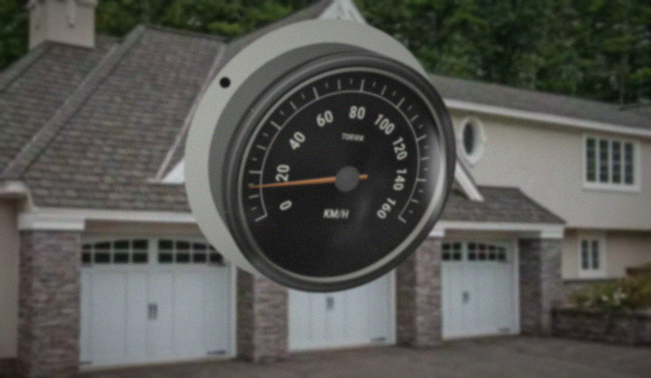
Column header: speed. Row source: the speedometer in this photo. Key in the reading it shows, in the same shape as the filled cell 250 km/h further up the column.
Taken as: 15 km/h
